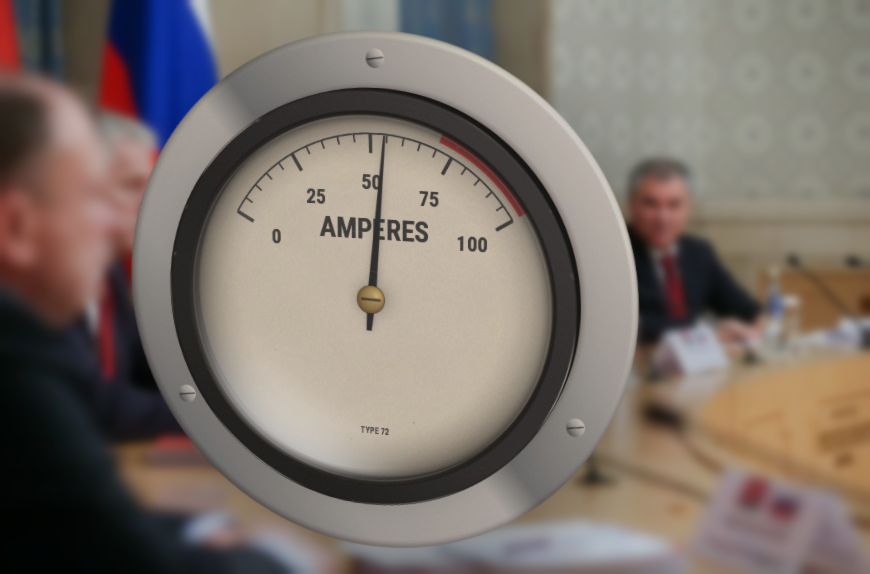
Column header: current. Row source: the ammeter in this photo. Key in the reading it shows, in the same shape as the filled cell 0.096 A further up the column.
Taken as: 55 A
